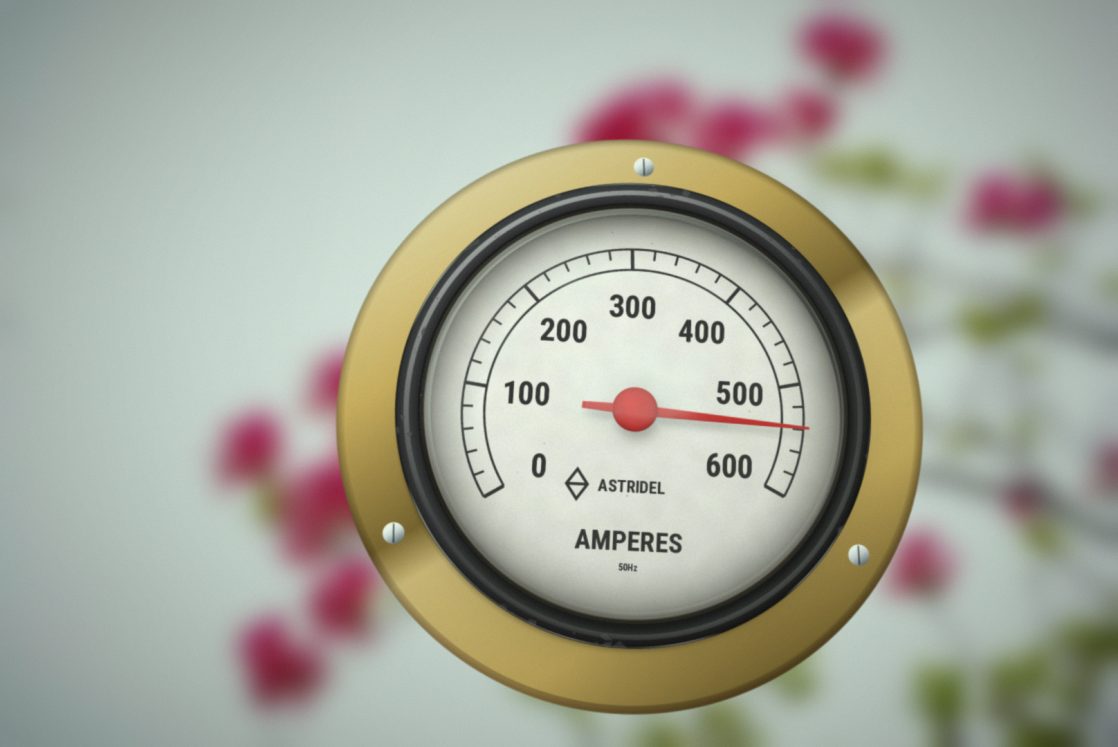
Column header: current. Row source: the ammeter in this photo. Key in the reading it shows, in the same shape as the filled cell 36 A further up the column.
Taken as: 540 A
